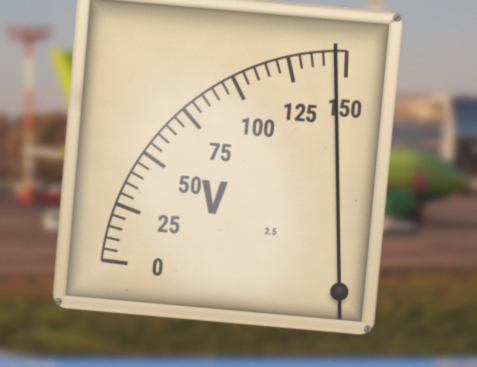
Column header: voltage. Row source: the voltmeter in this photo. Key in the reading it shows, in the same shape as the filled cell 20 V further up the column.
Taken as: 145 V
